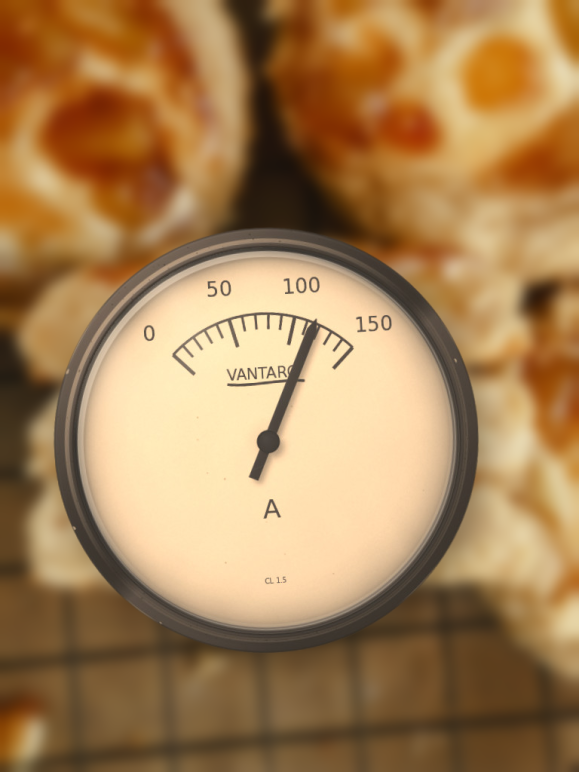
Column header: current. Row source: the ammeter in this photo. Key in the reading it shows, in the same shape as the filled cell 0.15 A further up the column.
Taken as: 115 A
